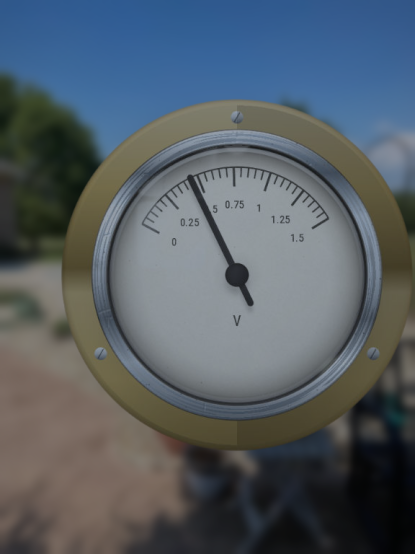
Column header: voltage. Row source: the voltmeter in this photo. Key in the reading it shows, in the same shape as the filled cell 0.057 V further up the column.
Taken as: 0.45 V
